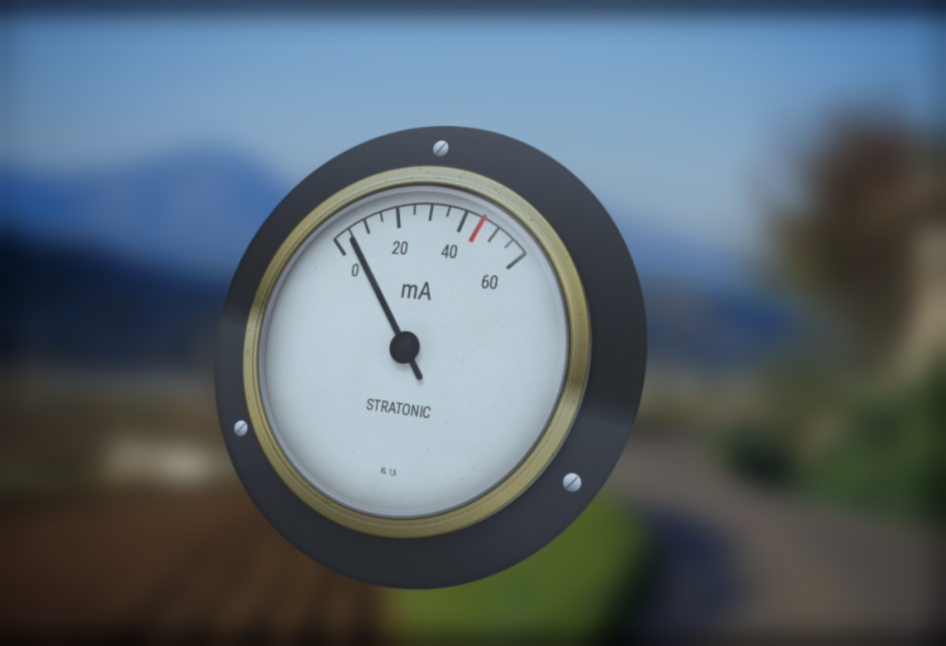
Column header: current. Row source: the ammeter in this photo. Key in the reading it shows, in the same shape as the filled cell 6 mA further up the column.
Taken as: 5 mA
